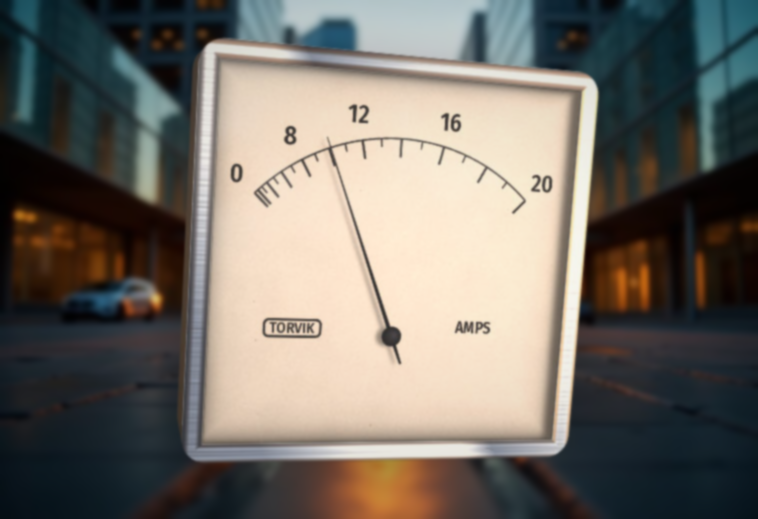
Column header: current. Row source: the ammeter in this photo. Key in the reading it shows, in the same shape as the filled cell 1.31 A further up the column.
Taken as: 10 A
